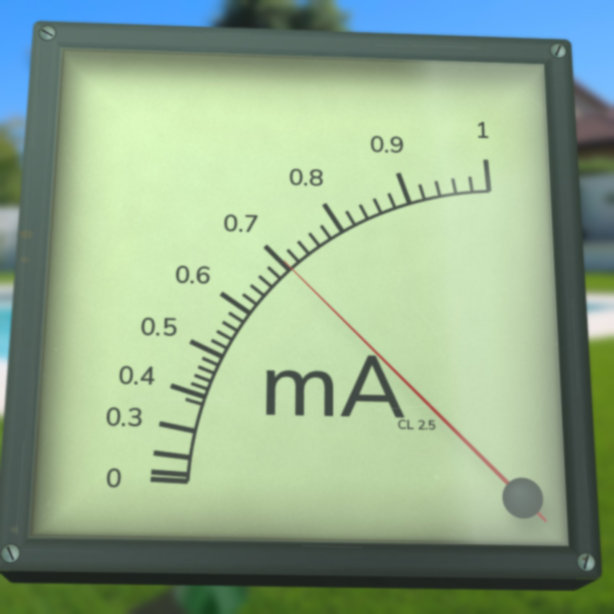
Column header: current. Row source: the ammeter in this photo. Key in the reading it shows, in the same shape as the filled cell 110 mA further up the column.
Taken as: 0.7 mA
